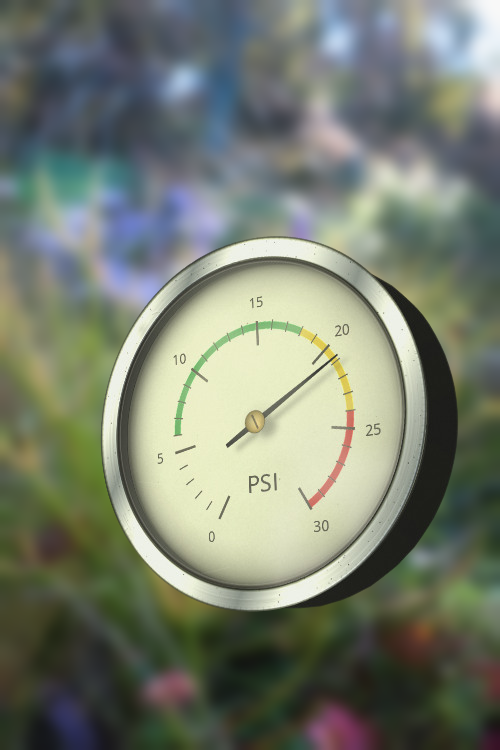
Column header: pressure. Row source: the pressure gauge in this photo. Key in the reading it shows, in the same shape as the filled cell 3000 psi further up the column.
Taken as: 21 psi
